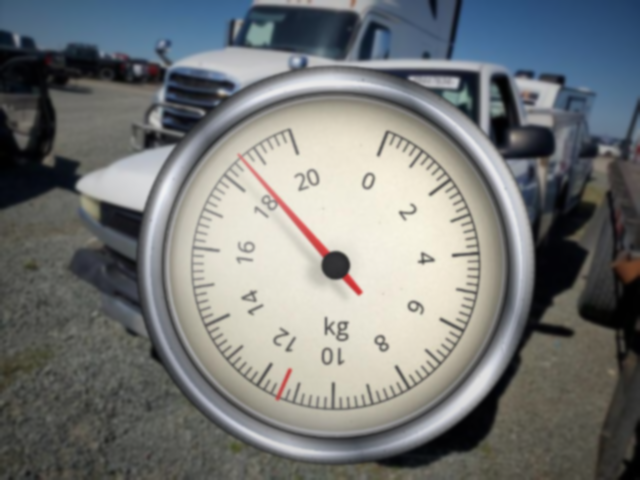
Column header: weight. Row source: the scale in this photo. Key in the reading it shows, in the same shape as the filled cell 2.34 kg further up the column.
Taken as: 18.6 kg
